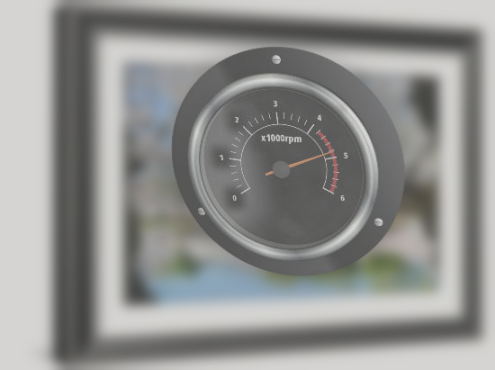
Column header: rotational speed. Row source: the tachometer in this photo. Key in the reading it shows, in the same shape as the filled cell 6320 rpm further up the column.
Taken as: 4800 rpm
